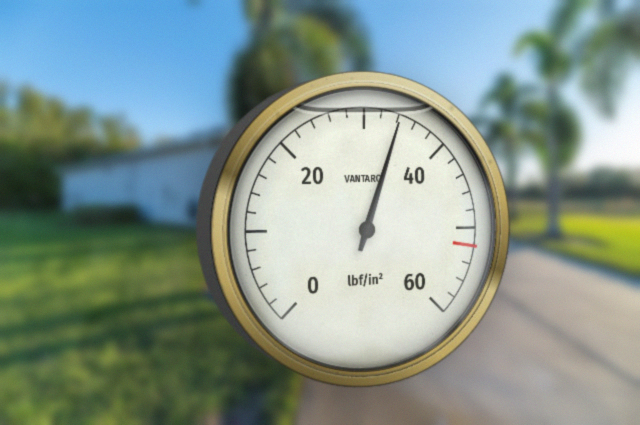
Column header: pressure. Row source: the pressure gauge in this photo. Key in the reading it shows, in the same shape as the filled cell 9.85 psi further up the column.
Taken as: 34 psi
